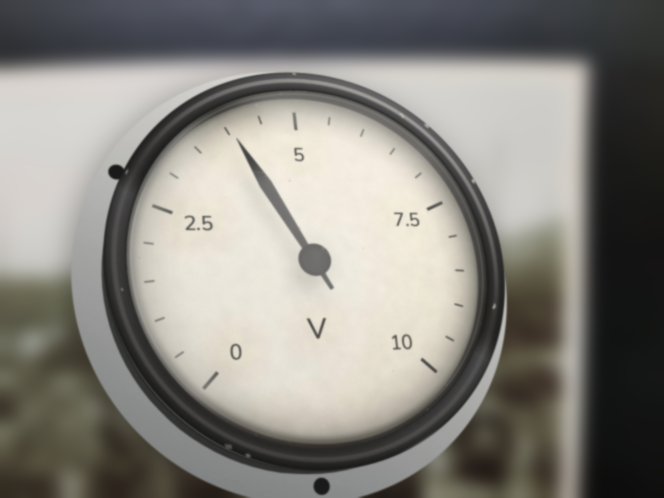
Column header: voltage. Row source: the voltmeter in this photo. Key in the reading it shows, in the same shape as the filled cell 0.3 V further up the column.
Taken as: 4 V
